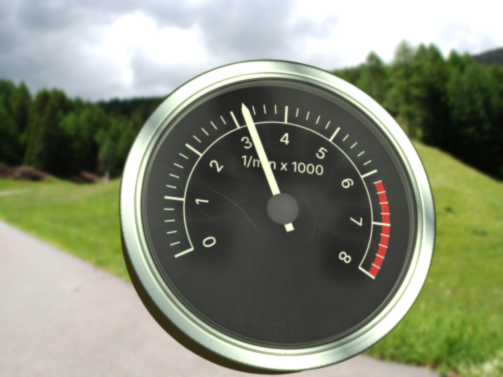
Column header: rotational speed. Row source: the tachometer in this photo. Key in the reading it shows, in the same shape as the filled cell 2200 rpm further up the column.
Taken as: 3200 rpm
